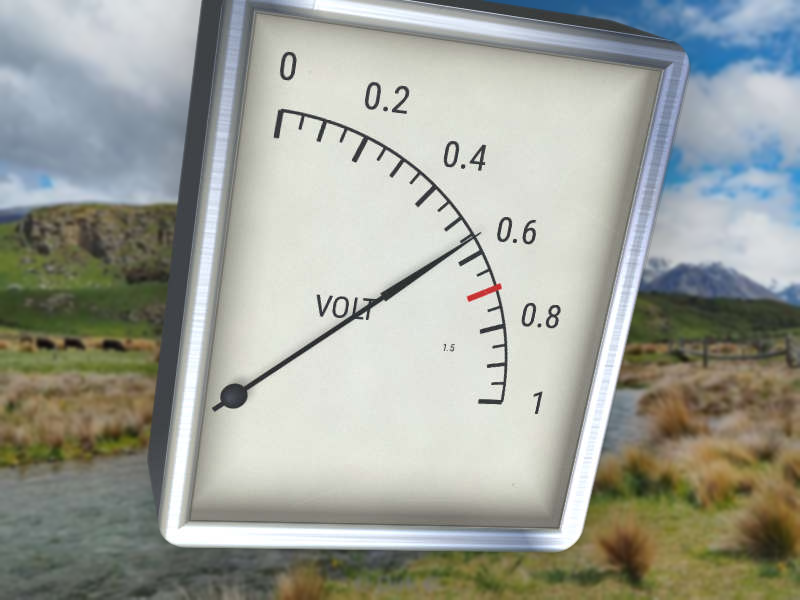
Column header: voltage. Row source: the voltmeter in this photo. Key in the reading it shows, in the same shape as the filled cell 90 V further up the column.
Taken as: 0.55 V
